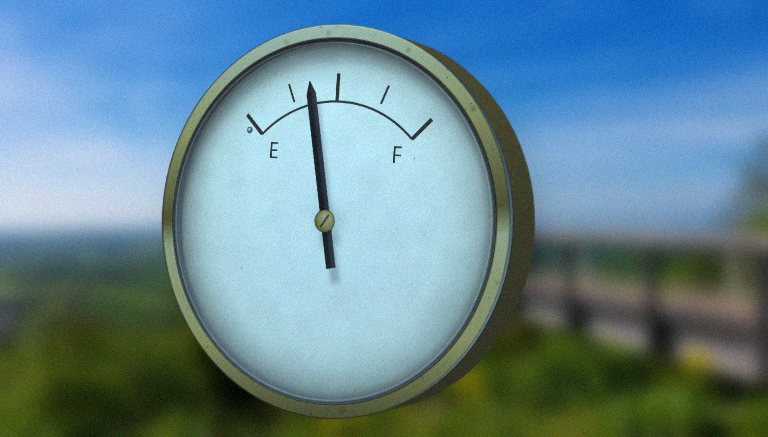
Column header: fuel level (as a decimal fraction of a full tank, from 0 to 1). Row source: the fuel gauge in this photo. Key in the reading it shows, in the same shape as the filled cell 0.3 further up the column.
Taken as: 0.375
